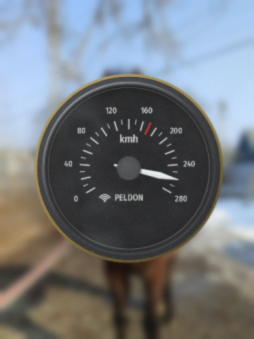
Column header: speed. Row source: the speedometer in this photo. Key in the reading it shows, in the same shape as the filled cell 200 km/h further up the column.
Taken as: 260 km/h
